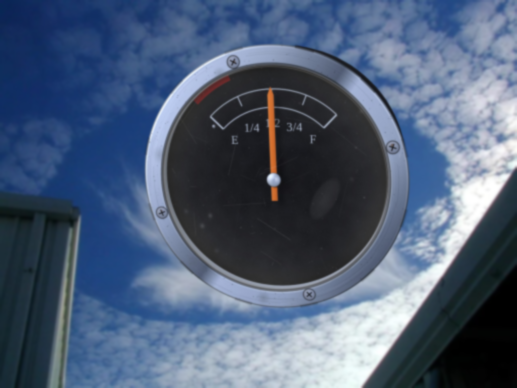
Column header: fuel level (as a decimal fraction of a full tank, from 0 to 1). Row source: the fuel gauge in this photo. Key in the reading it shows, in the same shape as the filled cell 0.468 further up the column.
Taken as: 0.5
